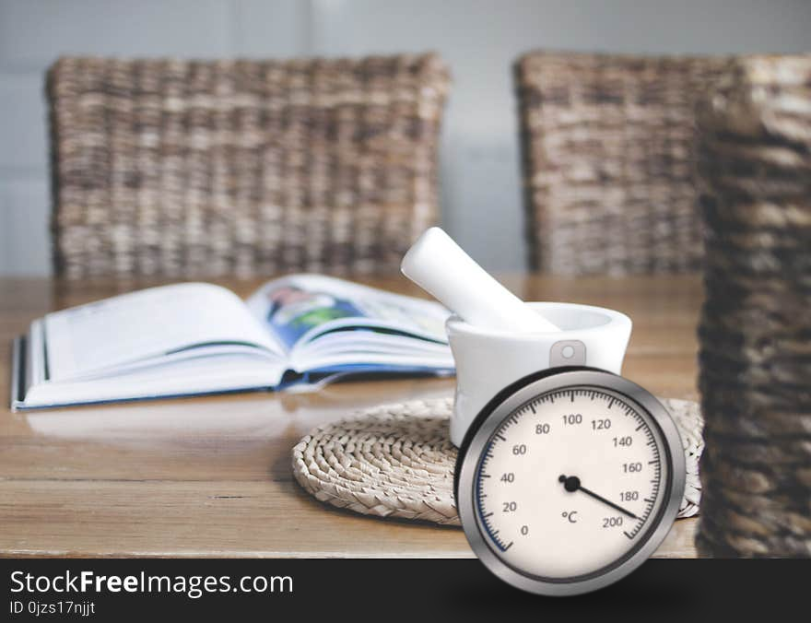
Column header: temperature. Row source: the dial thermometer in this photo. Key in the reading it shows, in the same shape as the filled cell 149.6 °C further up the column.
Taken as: 190 °C
